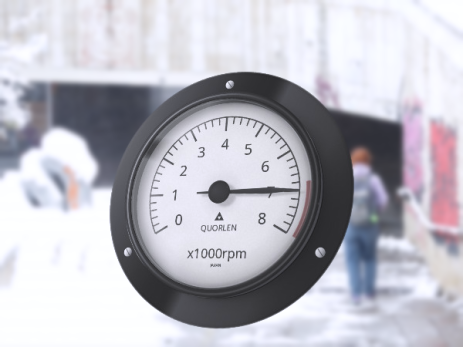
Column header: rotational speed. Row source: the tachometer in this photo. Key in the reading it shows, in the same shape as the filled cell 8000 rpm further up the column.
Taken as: 7000 rpm
